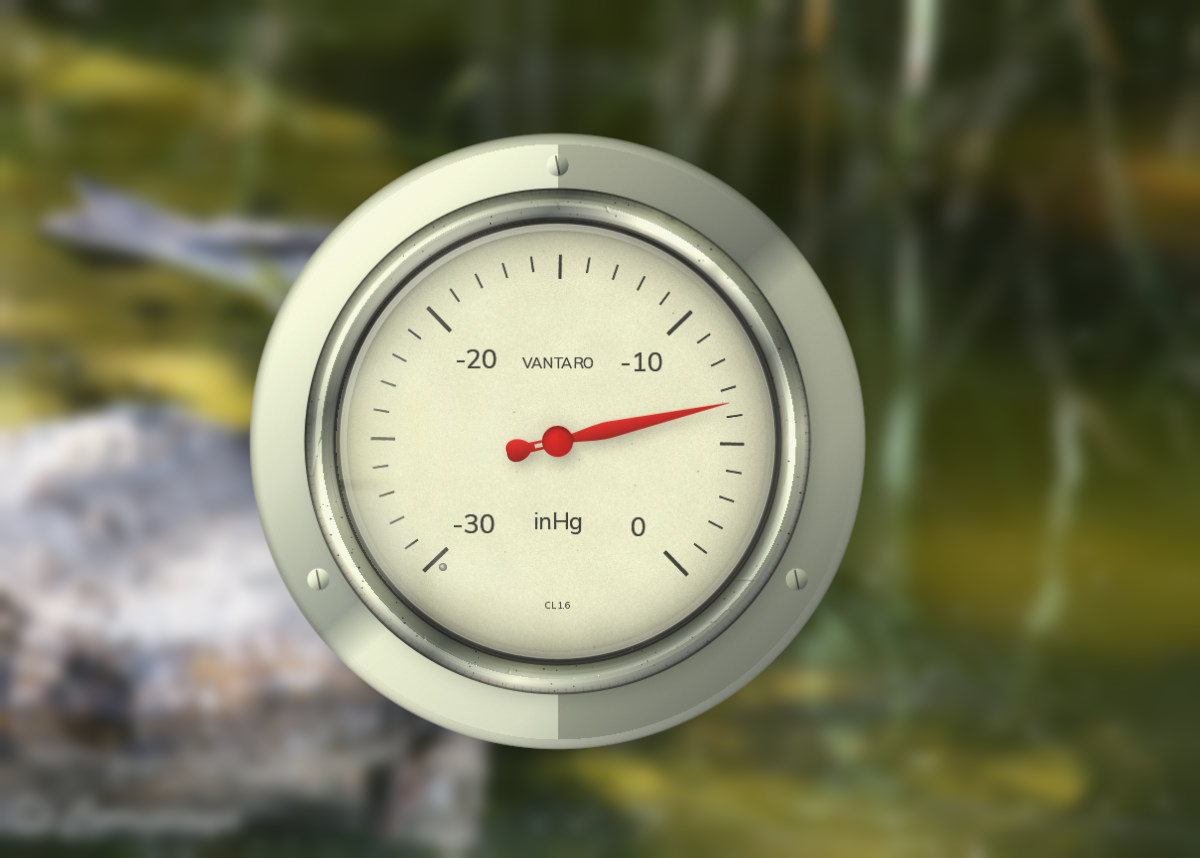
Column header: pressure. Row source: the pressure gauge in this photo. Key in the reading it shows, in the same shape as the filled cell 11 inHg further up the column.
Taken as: -6.5 inHg
